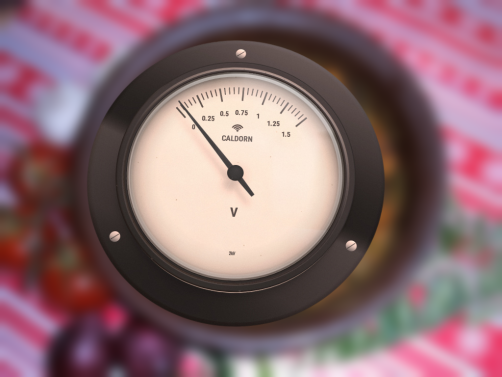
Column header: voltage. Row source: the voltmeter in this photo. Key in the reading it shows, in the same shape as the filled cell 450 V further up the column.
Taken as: 0.05 V
